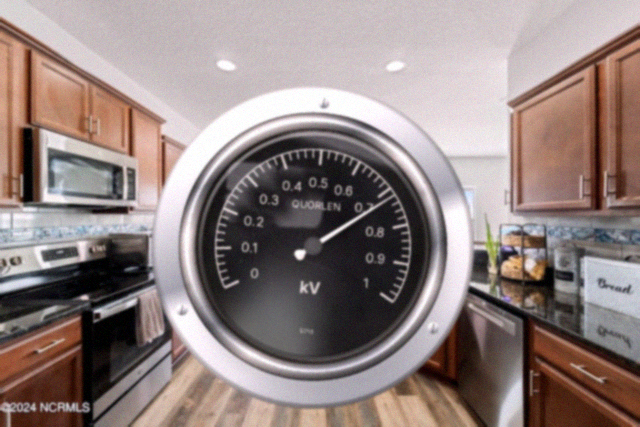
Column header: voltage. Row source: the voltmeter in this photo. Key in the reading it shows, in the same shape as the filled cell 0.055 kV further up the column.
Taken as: 0.72 kV
